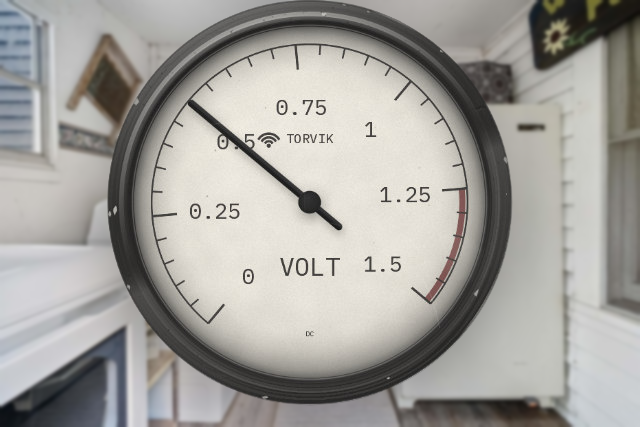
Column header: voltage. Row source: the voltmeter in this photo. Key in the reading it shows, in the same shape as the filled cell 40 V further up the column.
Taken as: 0.5 V
